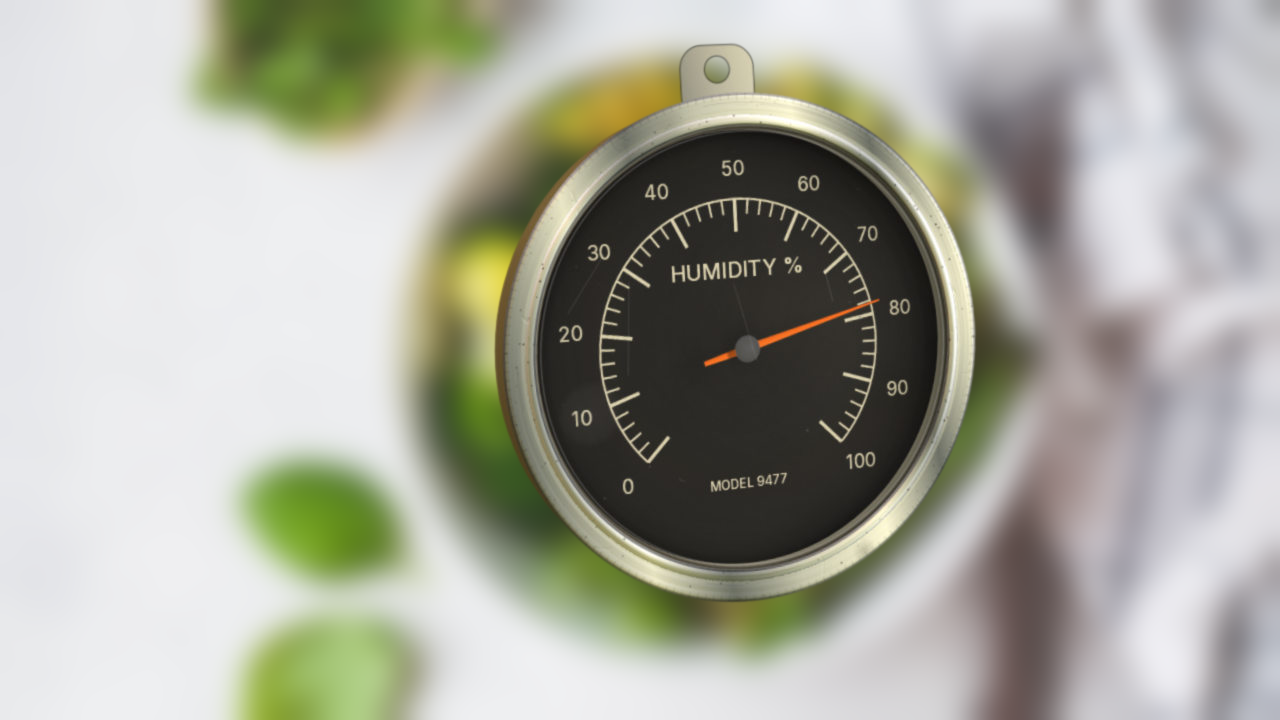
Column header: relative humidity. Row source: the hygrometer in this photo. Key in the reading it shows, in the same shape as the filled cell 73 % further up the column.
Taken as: 78 %
